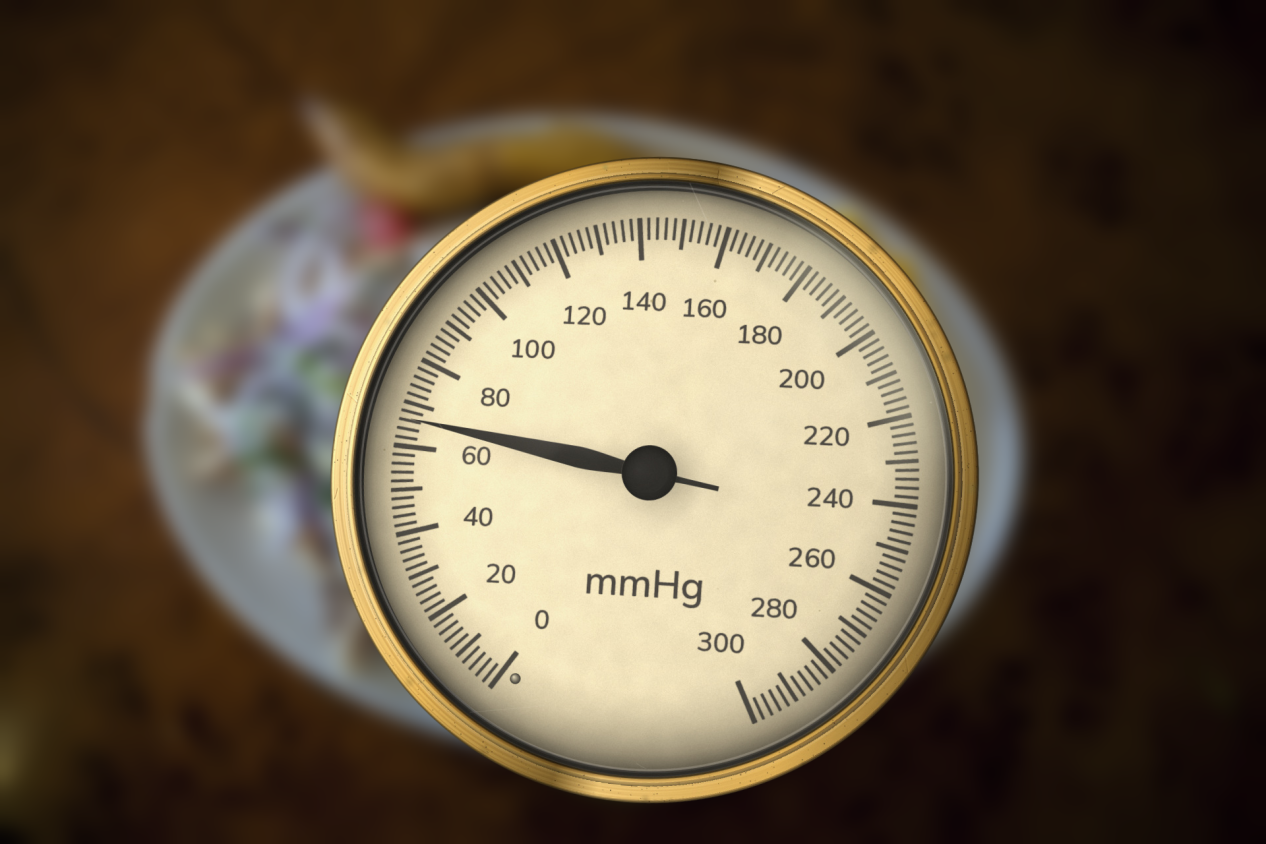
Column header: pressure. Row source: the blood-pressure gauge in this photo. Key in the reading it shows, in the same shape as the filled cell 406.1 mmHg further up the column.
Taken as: 66 mmHg
